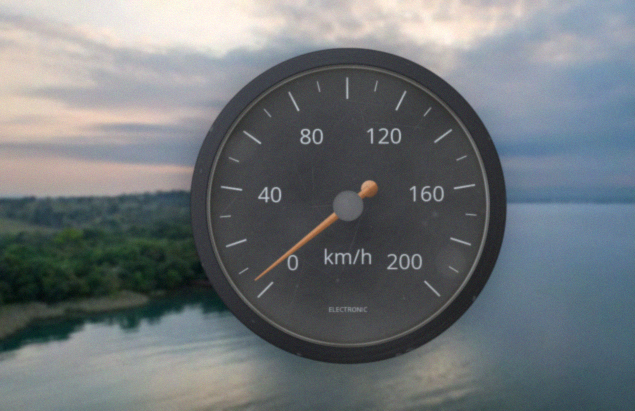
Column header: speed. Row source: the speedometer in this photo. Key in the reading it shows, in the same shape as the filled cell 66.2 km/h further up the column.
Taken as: 5 km/h
